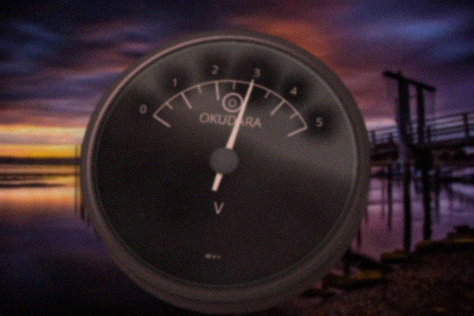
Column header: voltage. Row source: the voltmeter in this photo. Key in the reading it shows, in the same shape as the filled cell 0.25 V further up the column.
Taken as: 3 V
